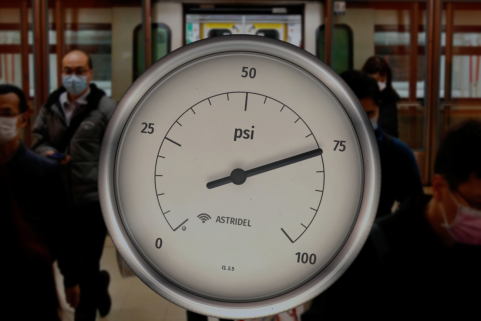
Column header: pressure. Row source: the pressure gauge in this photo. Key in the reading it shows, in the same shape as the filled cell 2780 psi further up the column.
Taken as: 75 psi
